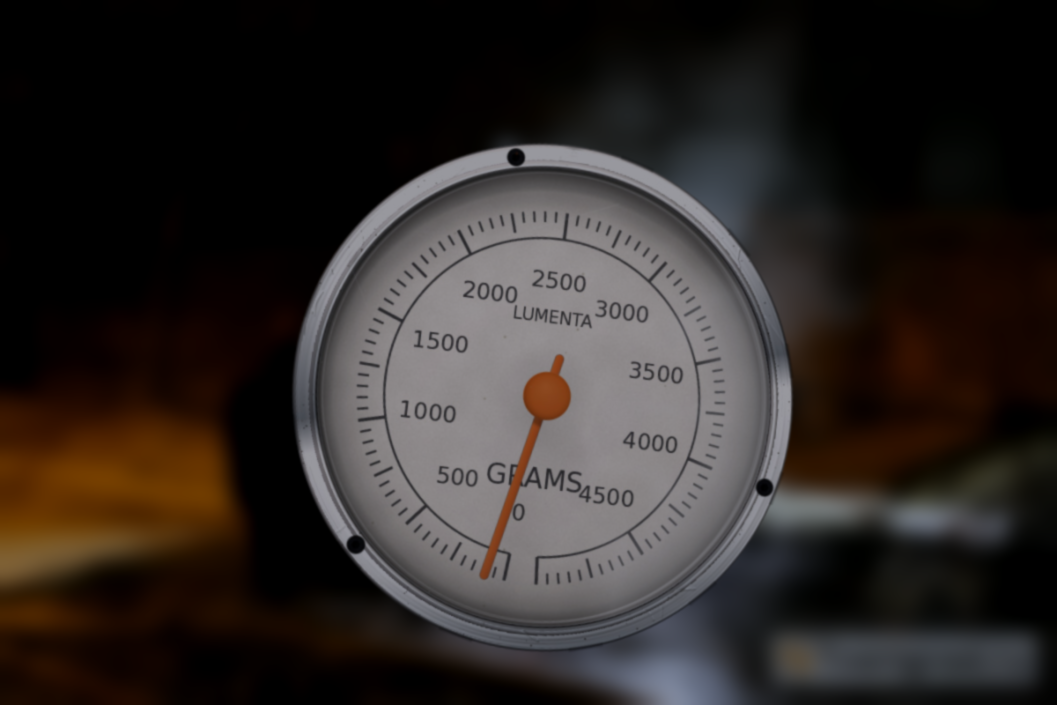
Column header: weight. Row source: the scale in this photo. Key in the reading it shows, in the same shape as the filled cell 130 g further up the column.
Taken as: 100 g
